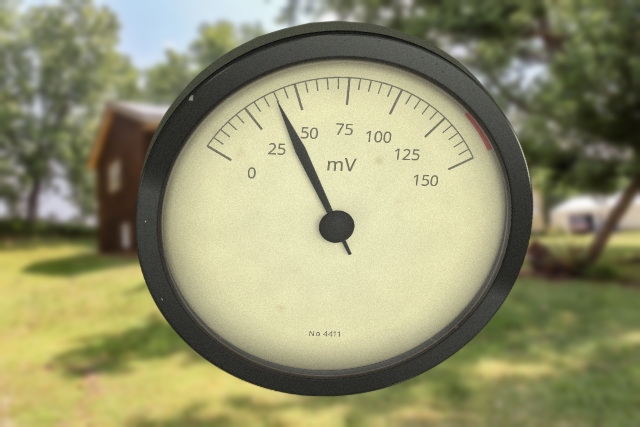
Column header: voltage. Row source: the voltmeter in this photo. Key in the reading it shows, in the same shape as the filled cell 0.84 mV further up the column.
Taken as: 40 mV
